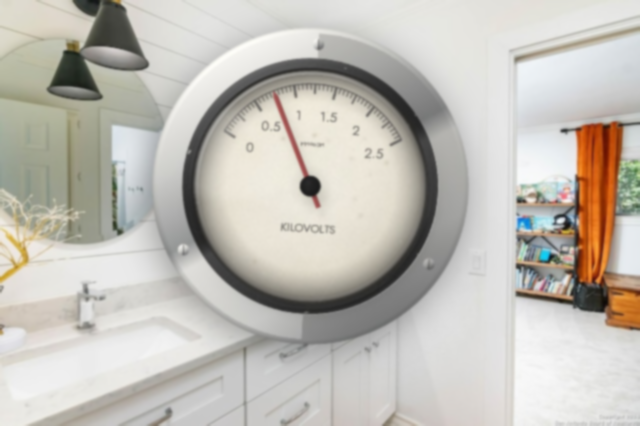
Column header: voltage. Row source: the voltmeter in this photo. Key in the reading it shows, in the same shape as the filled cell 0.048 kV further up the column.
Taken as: 0.75 kV
